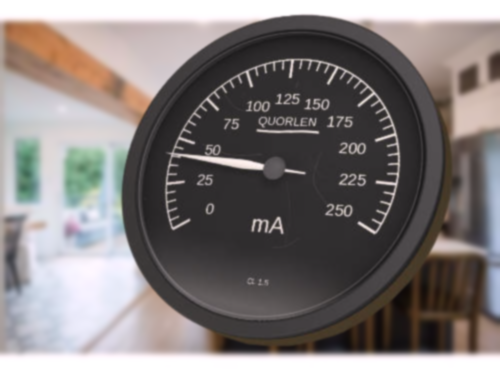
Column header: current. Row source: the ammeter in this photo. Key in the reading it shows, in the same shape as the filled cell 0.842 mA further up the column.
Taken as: 40 mA
